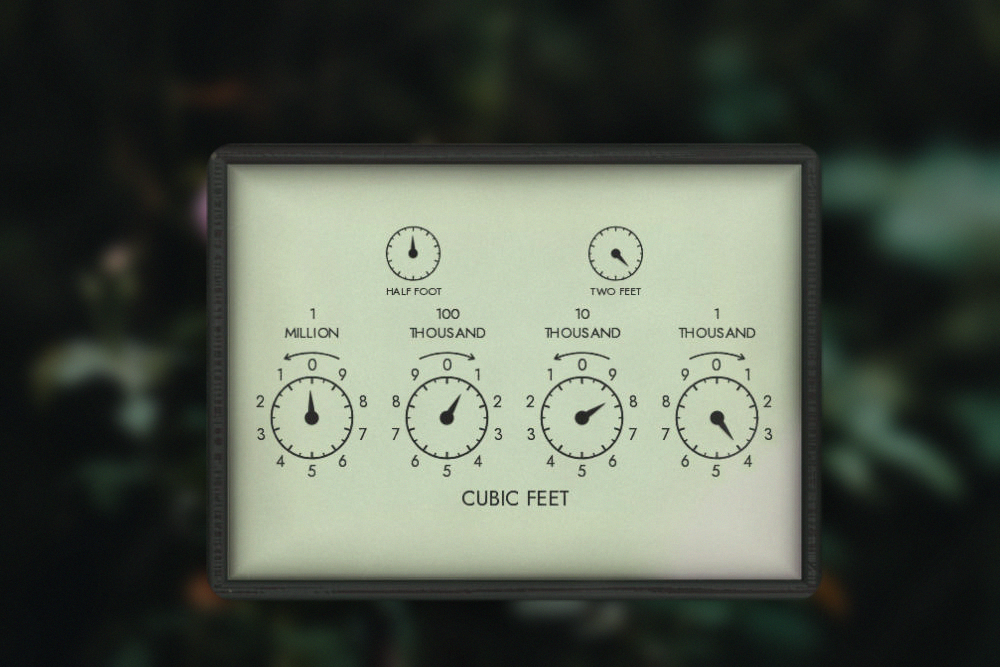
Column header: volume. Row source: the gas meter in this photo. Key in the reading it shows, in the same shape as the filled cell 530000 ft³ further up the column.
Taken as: 8400 ft³
